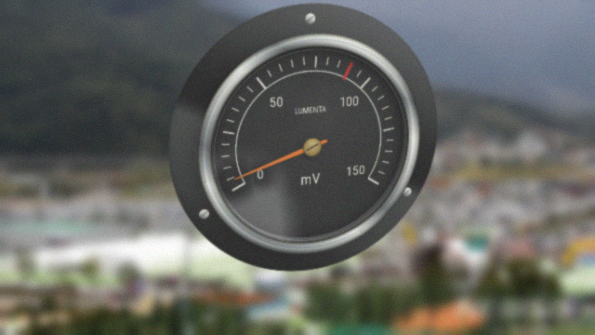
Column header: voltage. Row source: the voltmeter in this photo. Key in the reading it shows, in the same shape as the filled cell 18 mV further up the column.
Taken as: 5 mV
